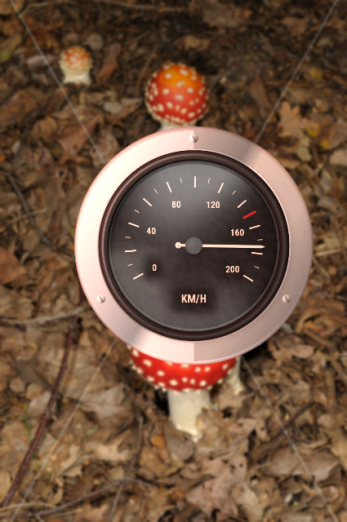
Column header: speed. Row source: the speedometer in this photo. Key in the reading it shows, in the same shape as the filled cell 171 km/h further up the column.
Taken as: 175 km/h
